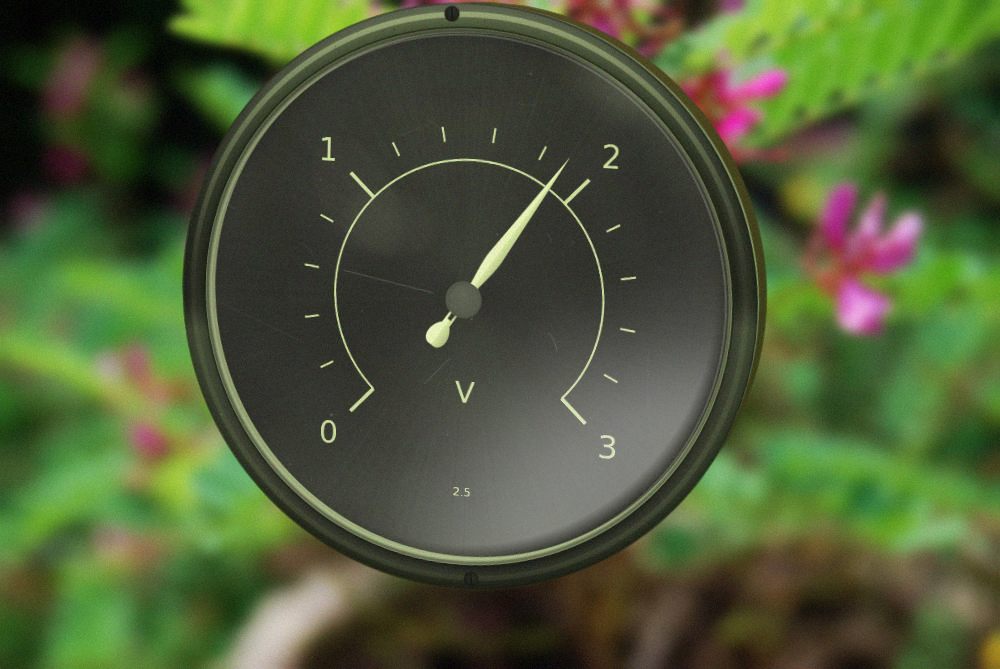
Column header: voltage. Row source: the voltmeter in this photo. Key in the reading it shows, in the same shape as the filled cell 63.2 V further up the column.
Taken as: 1.9 V
